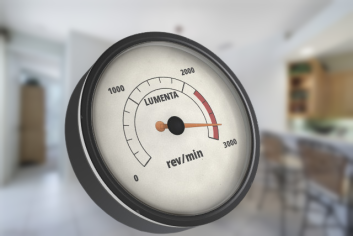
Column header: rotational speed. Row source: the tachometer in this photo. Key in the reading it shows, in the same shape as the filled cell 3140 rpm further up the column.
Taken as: 2800 rpm
